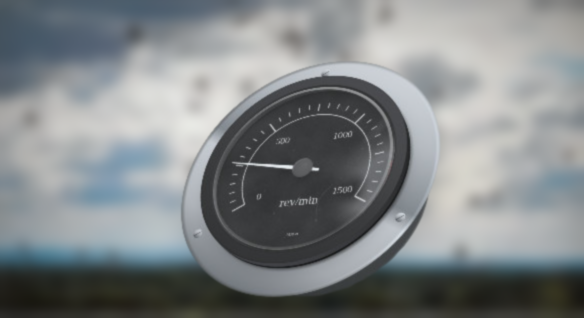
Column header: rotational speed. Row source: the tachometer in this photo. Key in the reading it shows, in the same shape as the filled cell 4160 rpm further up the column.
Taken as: 250 rpm
